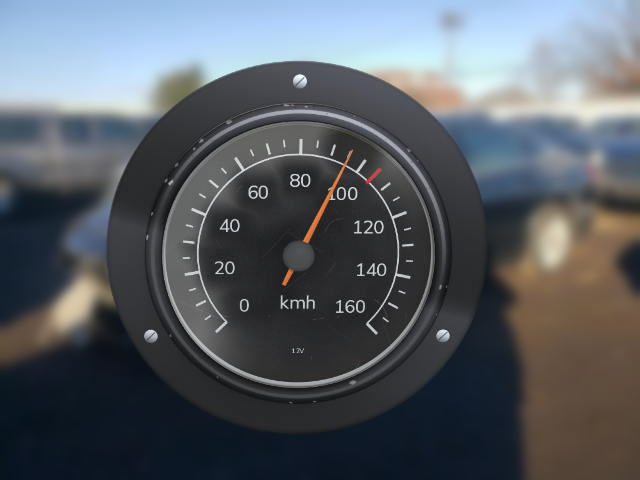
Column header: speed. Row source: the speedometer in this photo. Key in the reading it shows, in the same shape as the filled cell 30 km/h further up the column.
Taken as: 95 km/h
